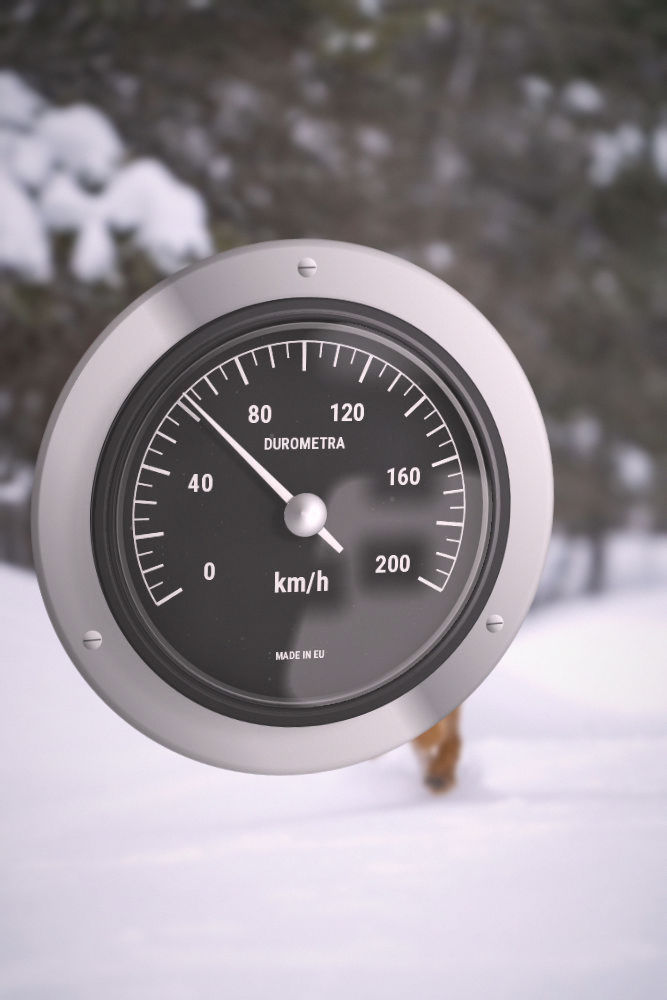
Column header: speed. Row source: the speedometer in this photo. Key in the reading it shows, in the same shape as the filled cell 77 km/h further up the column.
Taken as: 62.5 km/h
